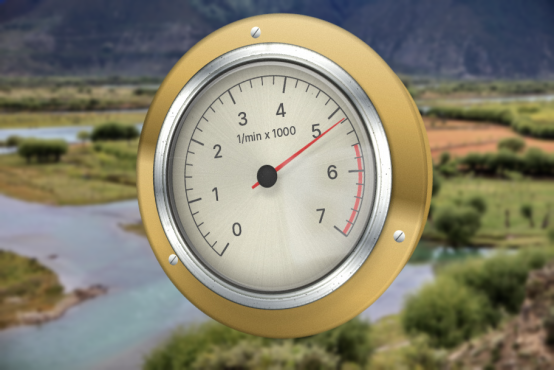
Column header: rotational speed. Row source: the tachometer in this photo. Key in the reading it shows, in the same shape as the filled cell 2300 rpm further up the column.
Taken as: 5200 rpm
